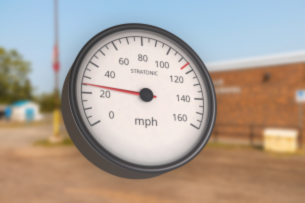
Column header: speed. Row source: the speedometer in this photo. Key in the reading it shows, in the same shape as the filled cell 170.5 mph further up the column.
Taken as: 25 mph
